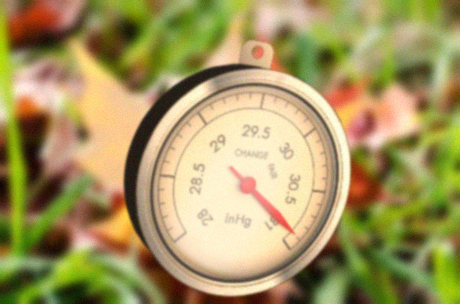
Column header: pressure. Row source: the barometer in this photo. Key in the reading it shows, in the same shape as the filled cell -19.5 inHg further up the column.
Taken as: 30.9 inHg
